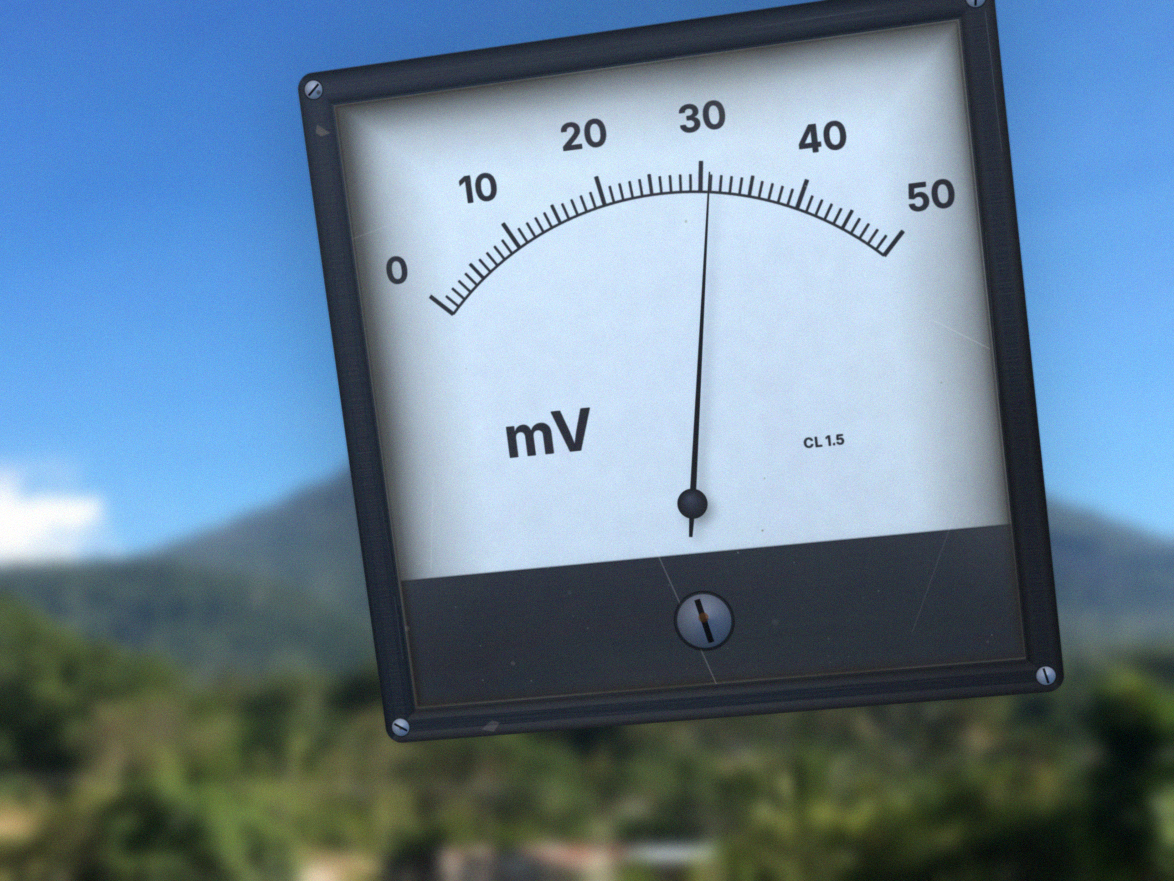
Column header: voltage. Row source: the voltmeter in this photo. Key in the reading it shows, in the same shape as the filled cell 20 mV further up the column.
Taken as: 31 mV
